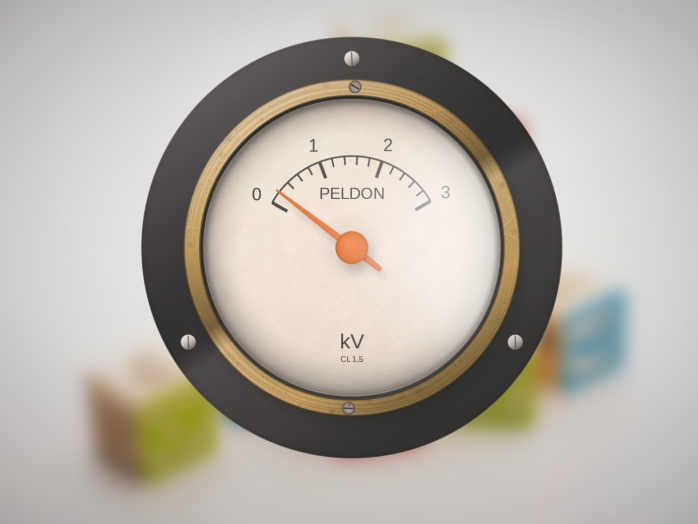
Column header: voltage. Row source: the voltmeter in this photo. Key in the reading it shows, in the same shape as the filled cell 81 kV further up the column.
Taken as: 0.2 kV
